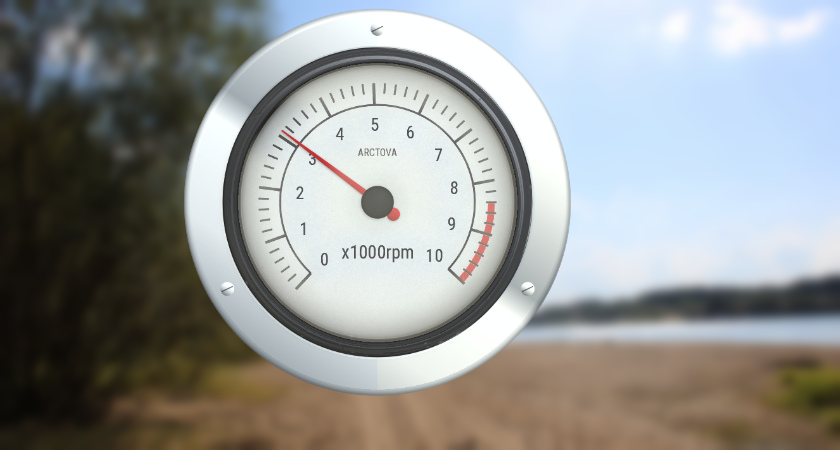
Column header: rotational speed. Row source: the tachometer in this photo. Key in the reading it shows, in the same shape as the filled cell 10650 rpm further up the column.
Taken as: 3100 rpm
